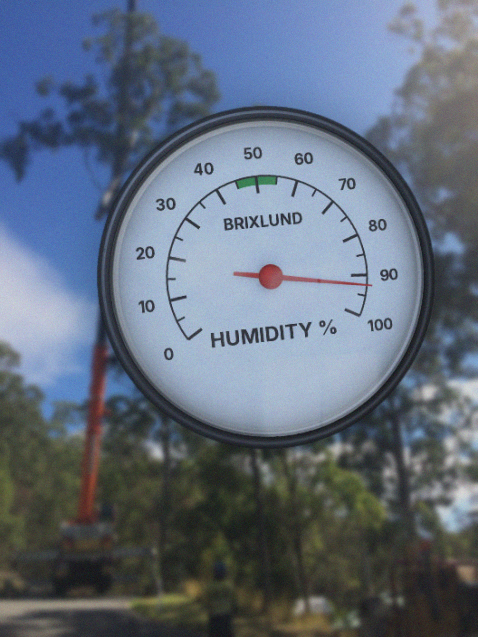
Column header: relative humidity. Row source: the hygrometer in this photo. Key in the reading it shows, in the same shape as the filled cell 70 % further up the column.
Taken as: 92.5 %
